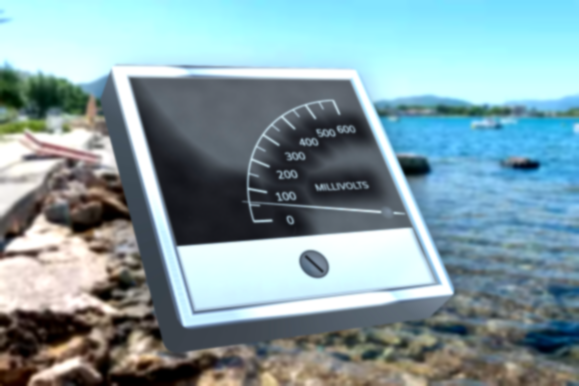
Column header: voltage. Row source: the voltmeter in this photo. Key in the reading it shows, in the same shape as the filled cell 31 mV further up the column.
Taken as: 50 mV
